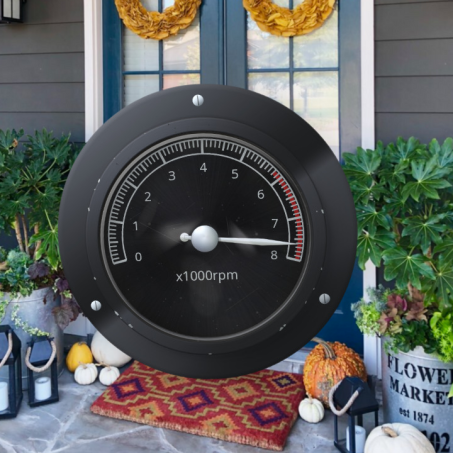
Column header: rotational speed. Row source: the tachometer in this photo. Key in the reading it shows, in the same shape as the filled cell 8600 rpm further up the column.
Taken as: 7600 rpm
